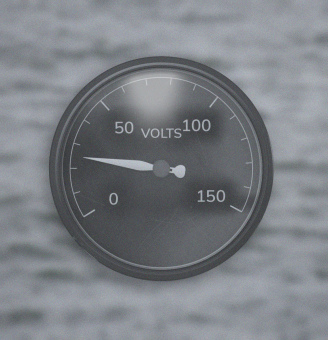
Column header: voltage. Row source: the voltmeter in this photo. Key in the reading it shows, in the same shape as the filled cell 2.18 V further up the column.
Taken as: 25 V
